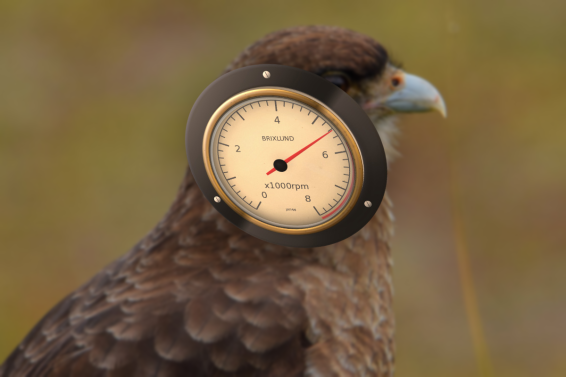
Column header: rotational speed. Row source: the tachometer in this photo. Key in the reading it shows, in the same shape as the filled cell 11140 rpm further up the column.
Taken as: 5400 rpm
